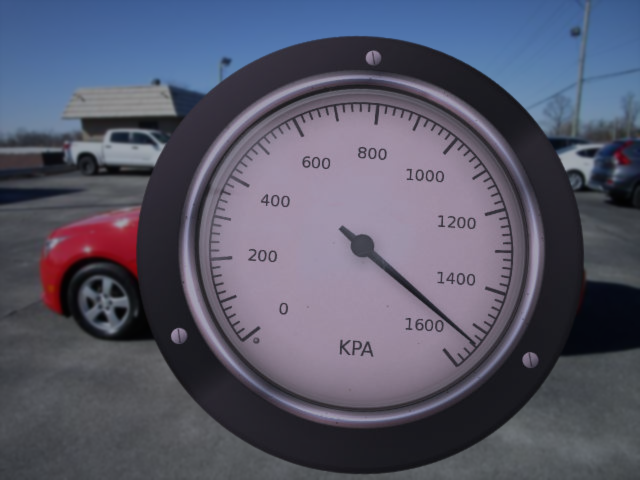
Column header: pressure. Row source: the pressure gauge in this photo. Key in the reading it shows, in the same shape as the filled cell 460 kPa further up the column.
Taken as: 1540 kPa
